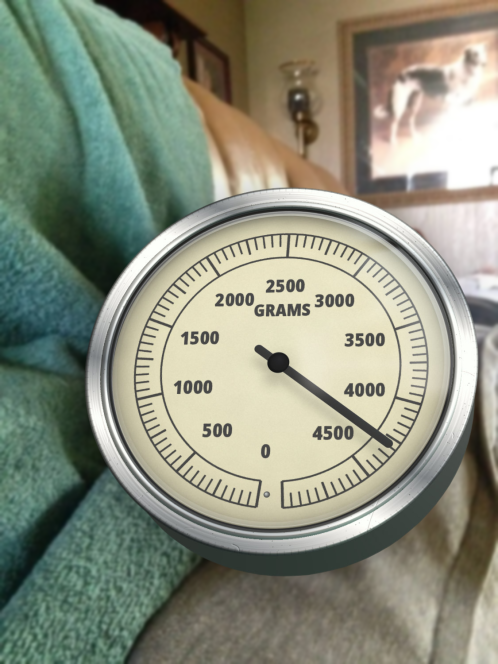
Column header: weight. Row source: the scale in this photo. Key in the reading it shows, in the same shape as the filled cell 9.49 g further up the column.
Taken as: 4300 g
